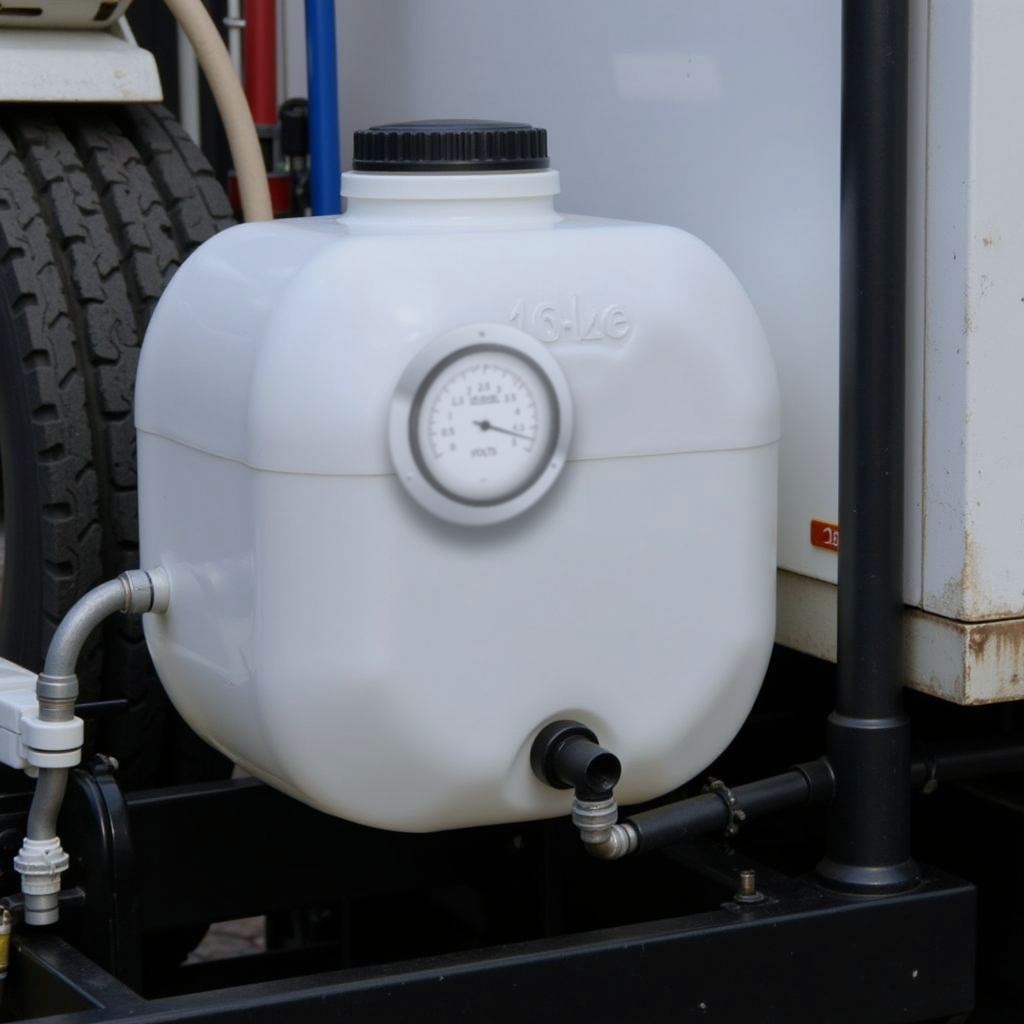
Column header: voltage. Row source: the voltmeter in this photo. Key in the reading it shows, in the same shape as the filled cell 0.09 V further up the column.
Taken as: 4.75 V
